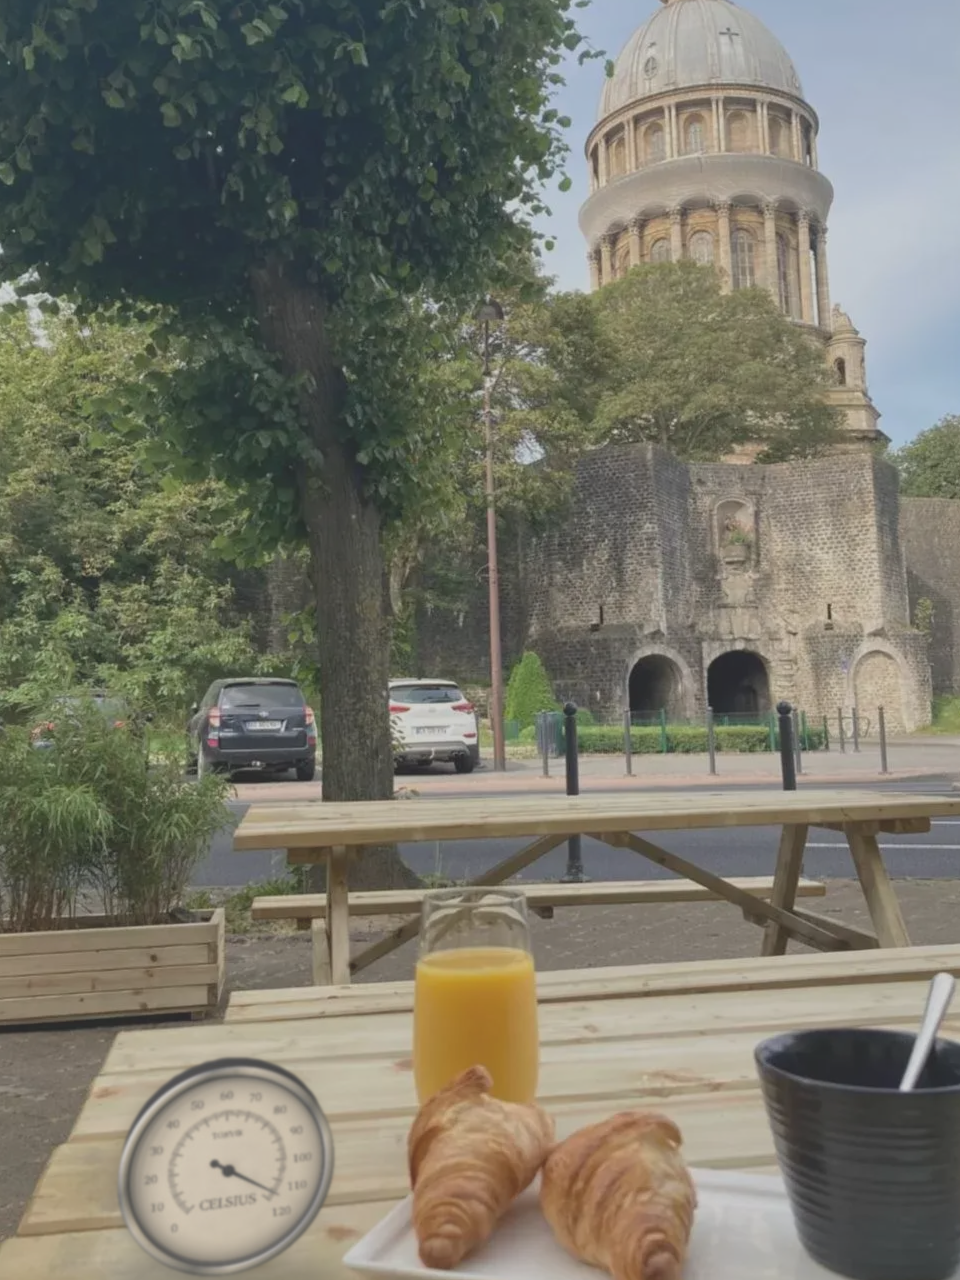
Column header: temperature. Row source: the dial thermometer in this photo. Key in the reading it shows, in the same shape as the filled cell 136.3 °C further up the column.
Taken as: 115 °C
